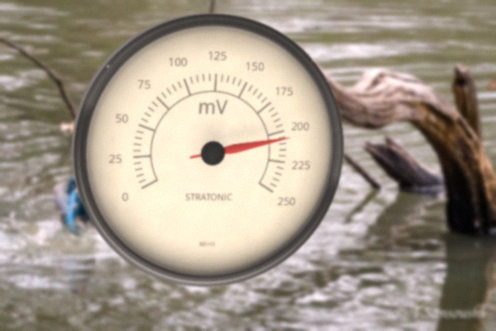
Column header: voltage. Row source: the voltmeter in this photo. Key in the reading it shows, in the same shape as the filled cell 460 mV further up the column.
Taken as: 205 mV
